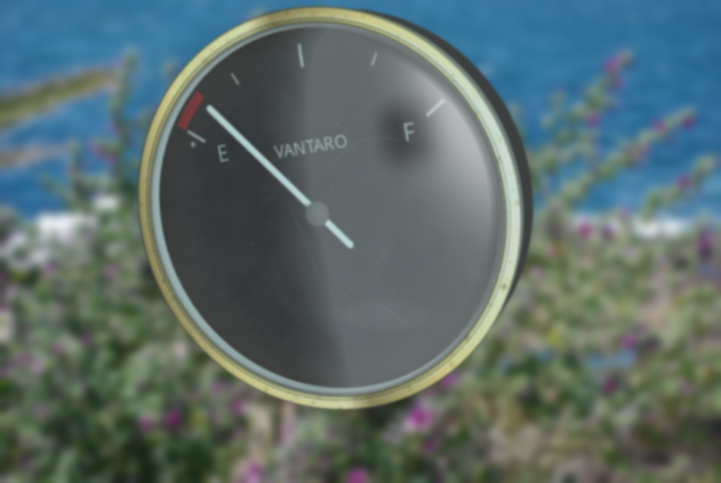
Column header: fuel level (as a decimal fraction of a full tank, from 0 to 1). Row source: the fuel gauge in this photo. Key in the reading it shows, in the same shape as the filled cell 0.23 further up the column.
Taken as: 0.125
